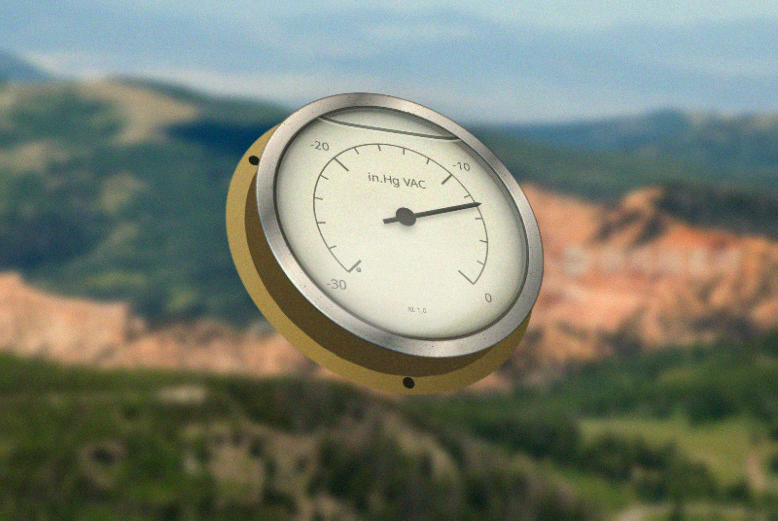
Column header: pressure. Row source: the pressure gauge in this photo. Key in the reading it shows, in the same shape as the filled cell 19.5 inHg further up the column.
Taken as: -7 inHg
